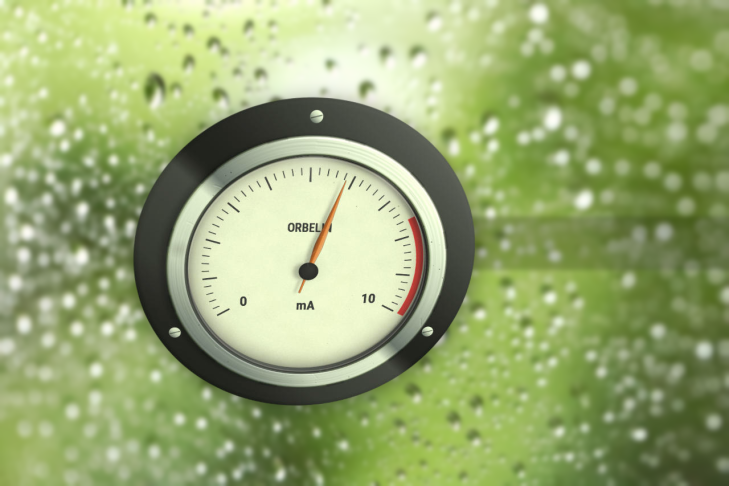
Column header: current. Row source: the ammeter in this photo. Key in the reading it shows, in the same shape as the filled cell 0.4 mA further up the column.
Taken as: 5.8 mA
